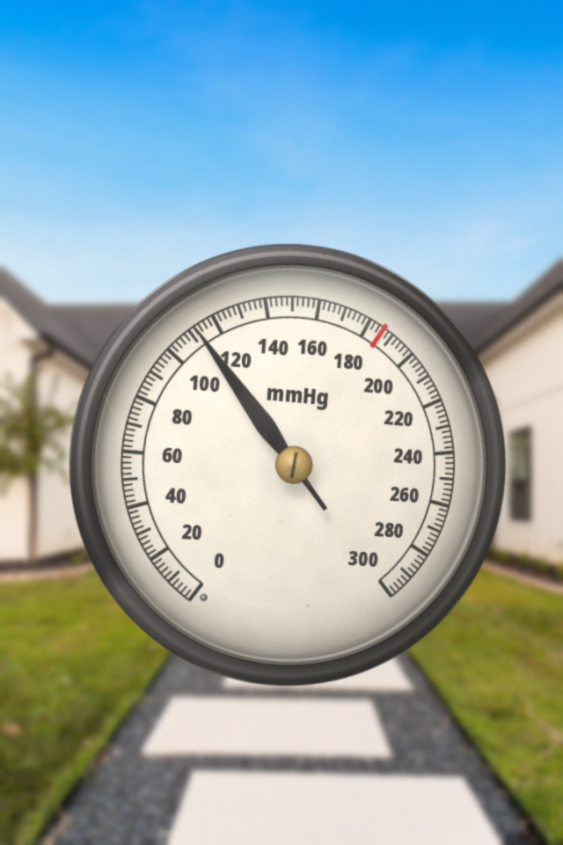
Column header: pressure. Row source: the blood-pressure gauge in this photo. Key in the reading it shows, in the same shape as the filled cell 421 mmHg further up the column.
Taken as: 112 mmHg
